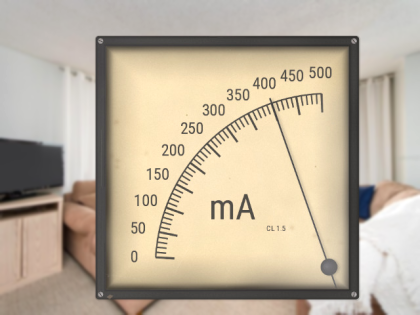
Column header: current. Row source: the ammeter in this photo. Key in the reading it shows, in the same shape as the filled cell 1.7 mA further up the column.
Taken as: 400 mA
